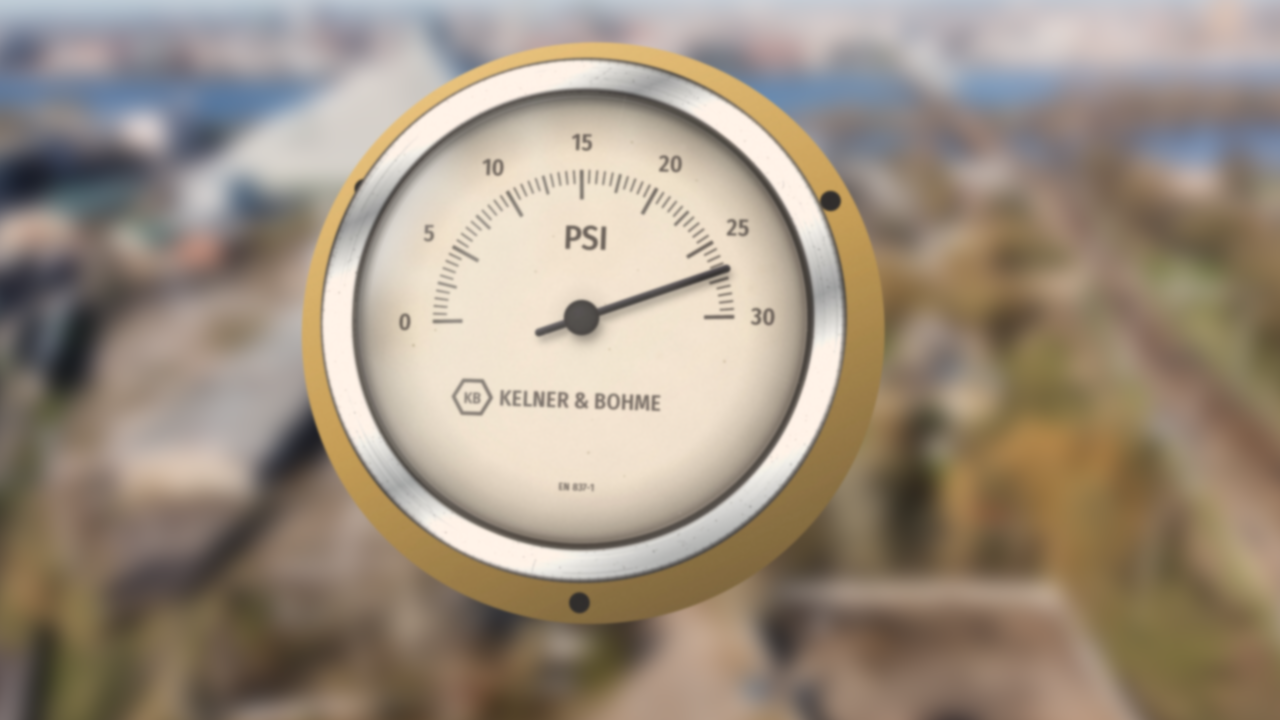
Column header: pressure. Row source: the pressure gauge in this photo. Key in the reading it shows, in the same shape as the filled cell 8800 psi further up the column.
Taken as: 27 psi
